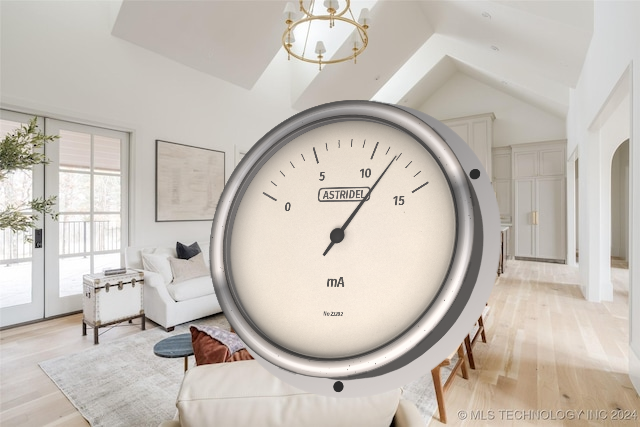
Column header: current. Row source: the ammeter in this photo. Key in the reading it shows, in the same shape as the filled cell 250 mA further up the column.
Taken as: 12 mA
